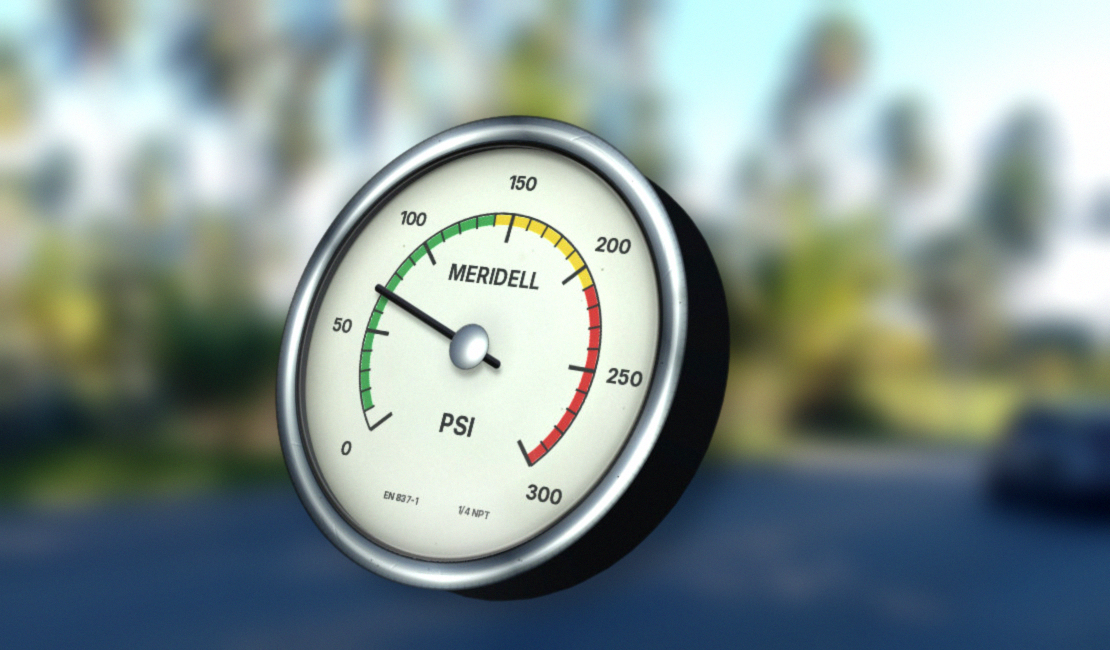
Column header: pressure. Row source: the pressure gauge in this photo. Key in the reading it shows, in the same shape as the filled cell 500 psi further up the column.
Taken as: 70 psi
